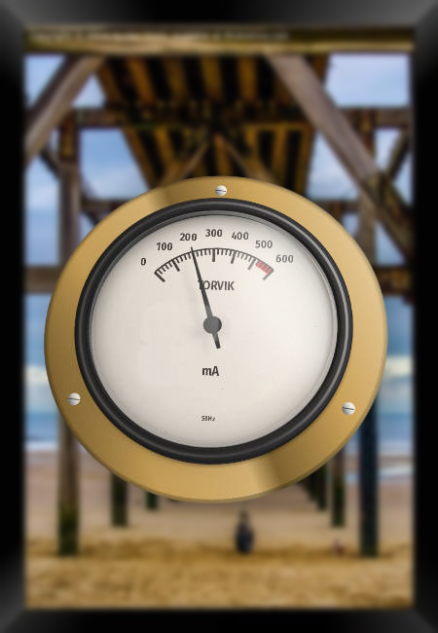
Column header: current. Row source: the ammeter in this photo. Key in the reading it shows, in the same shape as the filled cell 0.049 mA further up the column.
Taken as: 200 mA
